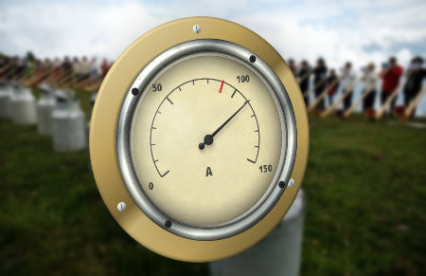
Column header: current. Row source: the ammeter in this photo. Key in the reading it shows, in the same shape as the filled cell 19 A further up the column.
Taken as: 110 A
